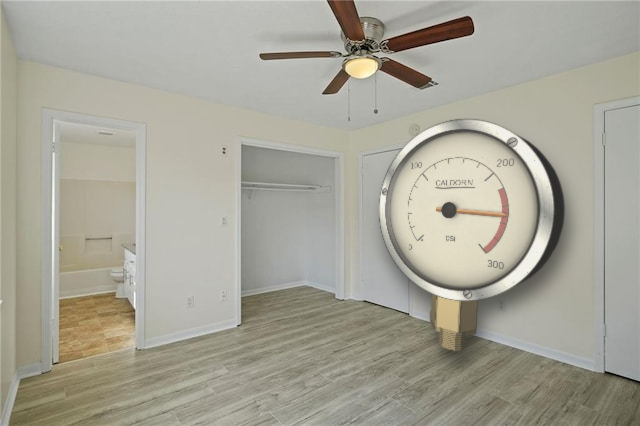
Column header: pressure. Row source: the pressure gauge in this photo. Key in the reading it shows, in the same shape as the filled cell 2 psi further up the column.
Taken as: 250 psi
